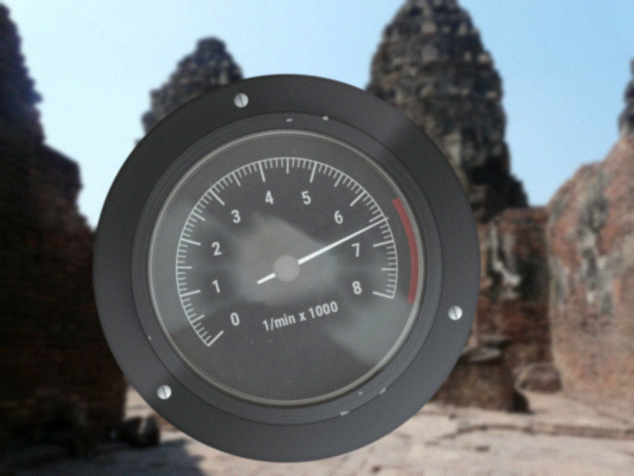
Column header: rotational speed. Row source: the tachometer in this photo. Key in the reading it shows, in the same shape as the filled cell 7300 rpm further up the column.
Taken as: 6600 rpm
